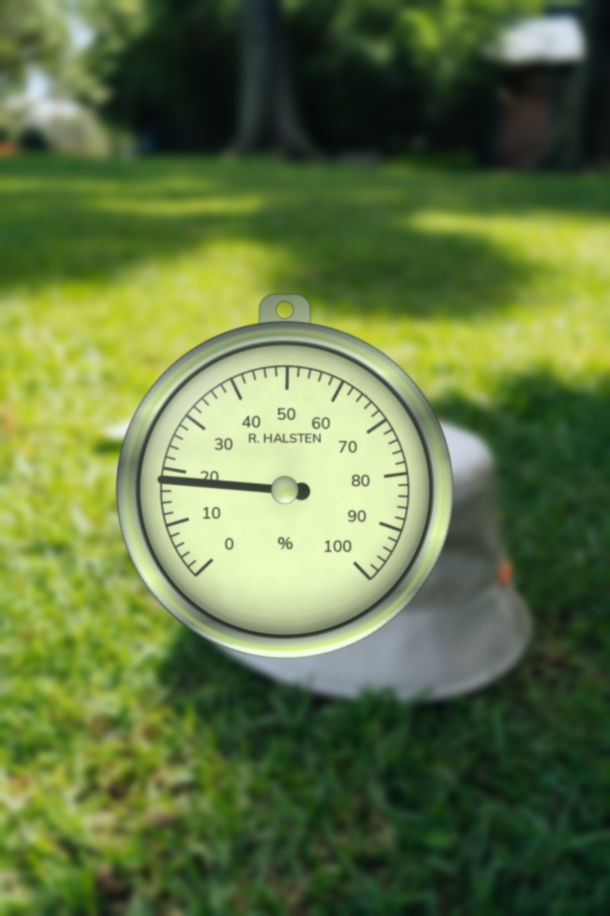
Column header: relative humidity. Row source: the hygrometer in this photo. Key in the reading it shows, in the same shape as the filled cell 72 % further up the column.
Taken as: 18 %
